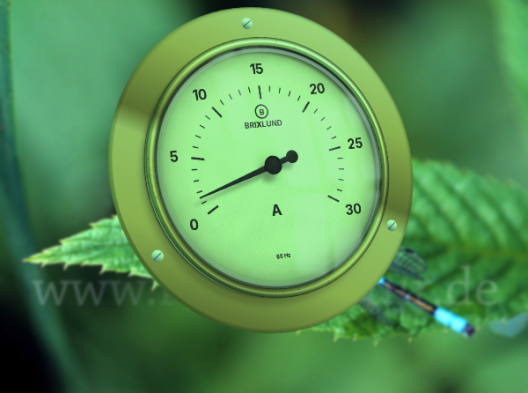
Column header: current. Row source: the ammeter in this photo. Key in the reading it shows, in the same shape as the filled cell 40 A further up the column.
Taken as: 1.5 A
